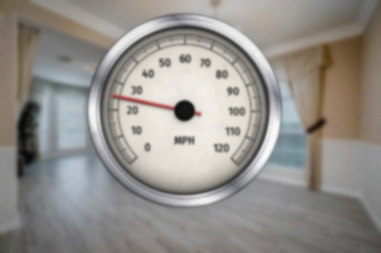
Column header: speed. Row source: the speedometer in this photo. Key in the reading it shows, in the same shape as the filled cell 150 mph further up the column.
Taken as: 25 mph
